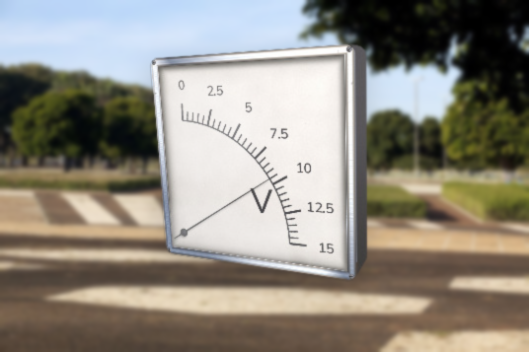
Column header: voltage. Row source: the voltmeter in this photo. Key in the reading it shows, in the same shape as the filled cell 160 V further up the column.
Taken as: 9.5 V
